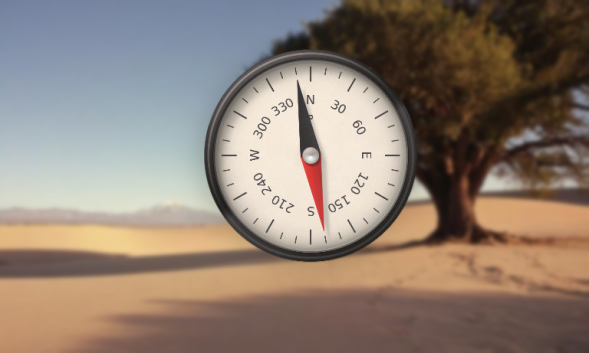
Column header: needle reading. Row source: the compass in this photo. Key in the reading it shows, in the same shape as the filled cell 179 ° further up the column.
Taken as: 170 °
